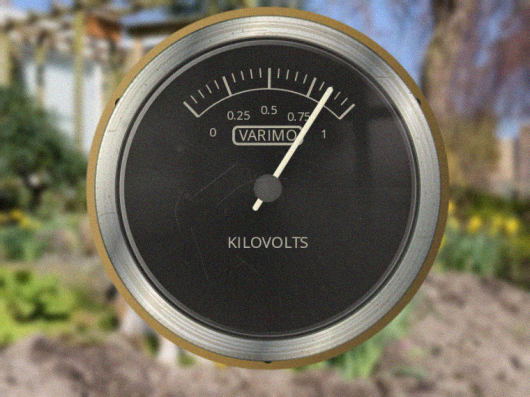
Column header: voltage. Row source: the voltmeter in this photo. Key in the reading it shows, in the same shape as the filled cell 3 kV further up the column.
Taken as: 0.85 kV
